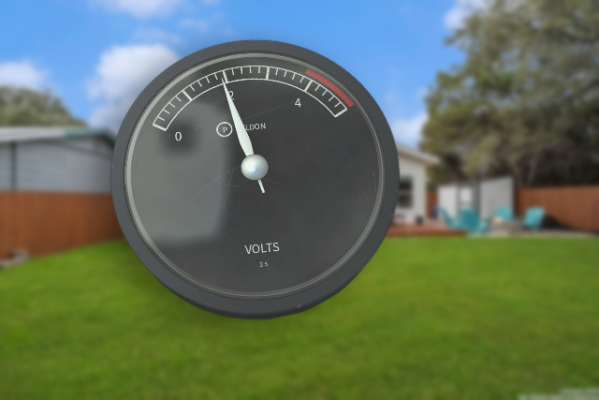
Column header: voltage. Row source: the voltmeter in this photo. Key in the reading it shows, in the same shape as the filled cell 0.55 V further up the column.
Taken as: 1.9 V
